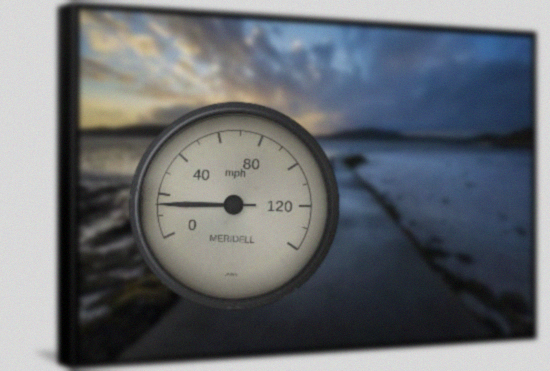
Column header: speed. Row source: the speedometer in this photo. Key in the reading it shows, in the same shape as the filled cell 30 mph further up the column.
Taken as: 15 mph
